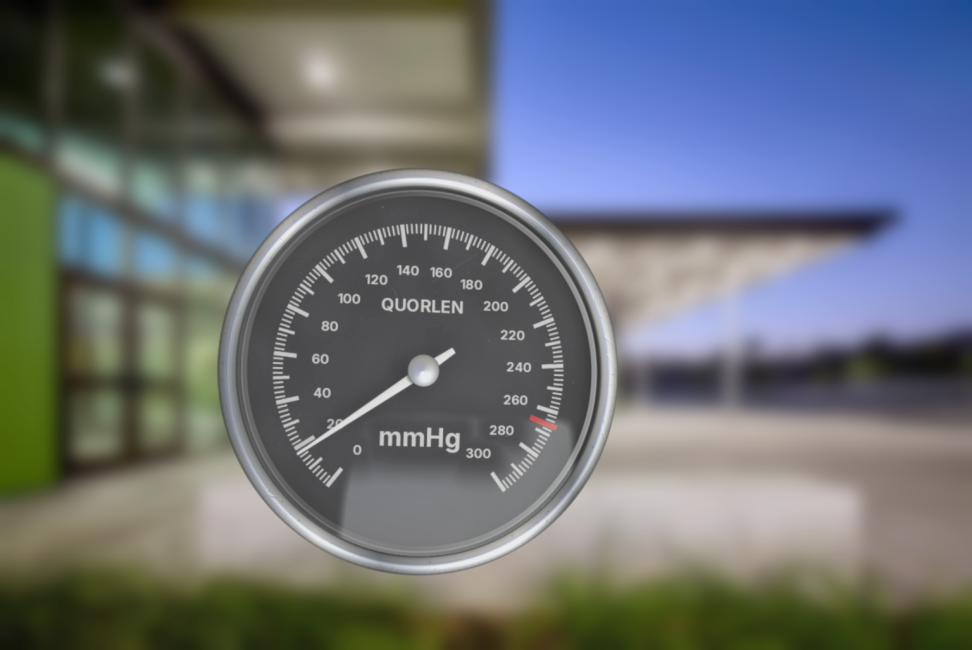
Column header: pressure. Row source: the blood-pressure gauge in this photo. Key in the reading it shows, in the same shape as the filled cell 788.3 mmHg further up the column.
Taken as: 18 mmHg
